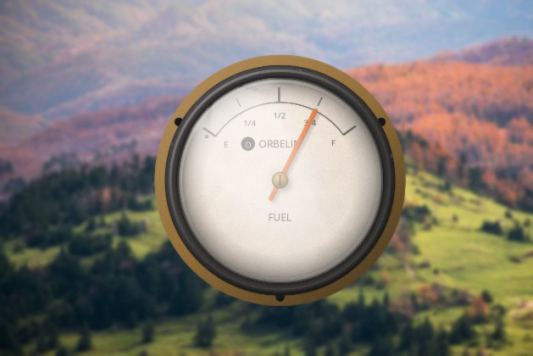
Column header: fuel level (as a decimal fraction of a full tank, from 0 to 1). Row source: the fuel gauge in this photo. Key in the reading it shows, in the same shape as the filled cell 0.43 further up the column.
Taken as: 0.75
